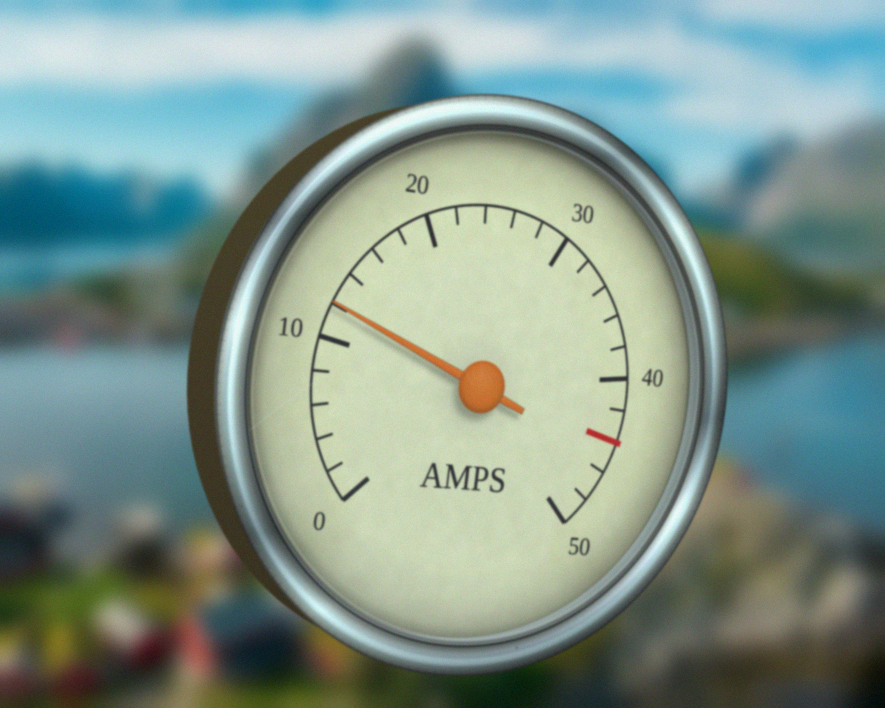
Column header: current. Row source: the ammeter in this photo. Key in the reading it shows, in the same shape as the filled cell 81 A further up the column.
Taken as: 12 A
